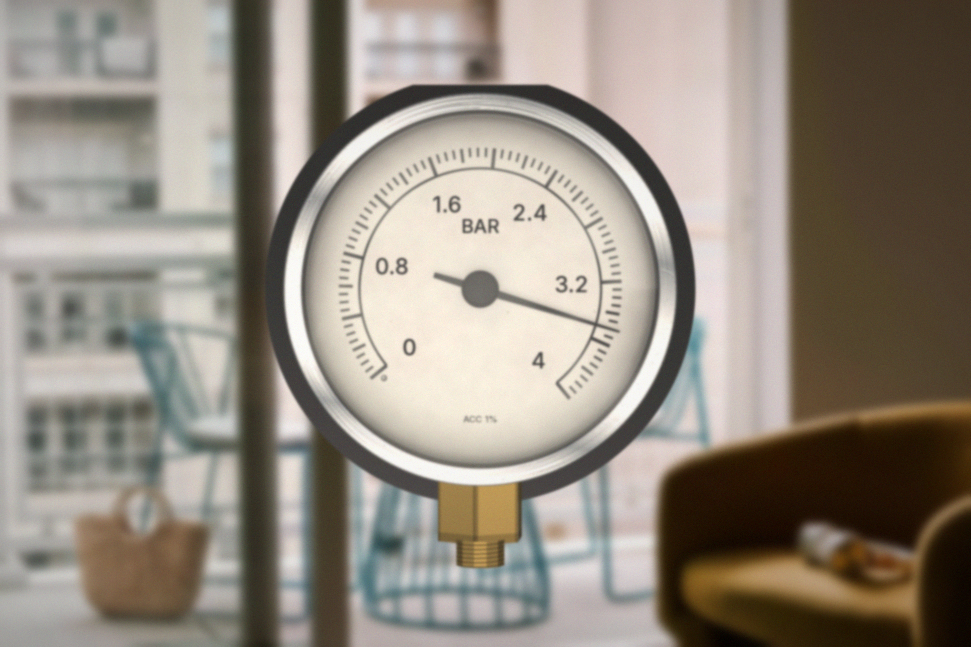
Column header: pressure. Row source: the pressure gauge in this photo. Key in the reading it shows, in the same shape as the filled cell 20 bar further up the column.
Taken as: 3.5 bar
